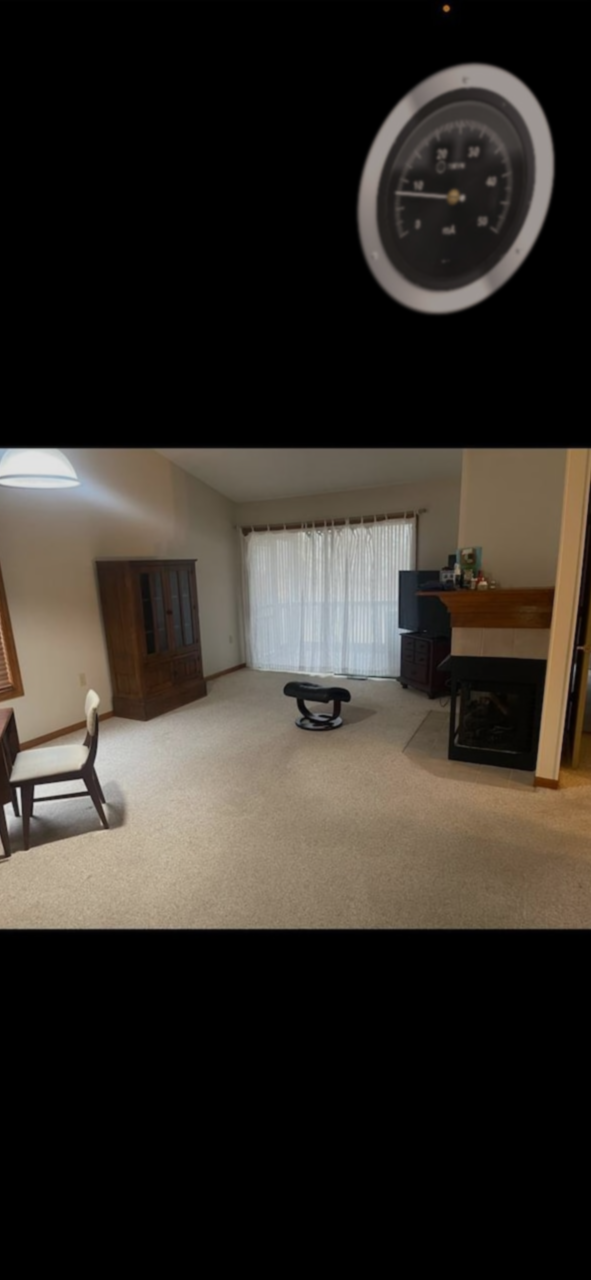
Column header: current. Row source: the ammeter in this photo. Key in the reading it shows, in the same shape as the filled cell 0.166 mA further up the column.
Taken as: 7.5 mA
